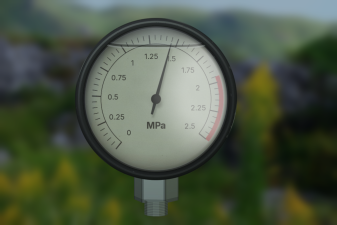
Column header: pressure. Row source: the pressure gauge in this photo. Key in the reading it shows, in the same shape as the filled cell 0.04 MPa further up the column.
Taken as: 1.45 MPa
